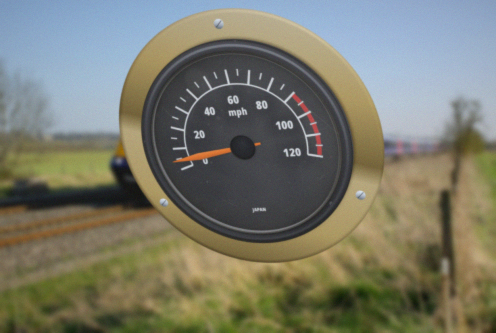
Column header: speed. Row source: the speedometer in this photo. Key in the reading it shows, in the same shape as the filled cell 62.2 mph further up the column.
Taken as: 5 mph
